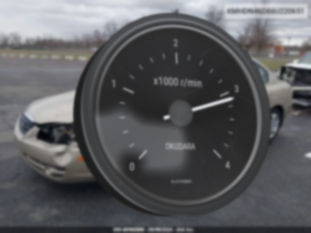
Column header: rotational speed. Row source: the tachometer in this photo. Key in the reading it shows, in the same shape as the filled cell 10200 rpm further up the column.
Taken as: 3100 rpm
